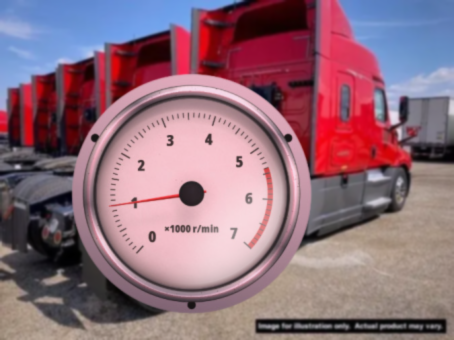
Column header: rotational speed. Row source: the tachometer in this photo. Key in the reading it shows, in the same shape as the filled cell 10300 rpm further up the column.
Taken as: 1000 rpm
